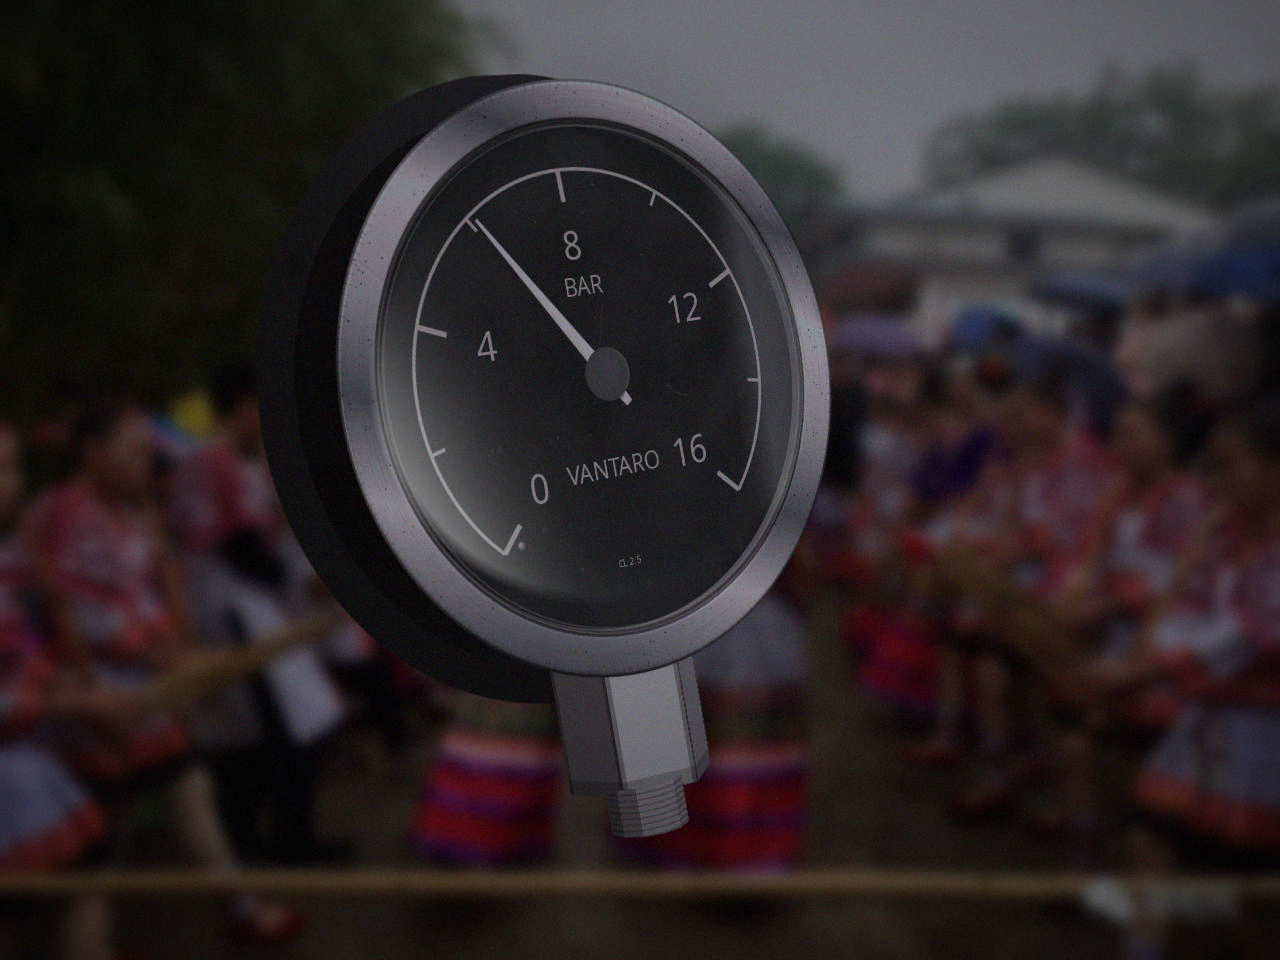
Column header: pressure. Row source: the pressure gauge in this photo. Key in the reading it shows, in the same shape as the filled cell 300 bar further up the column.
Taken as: 6 bar
